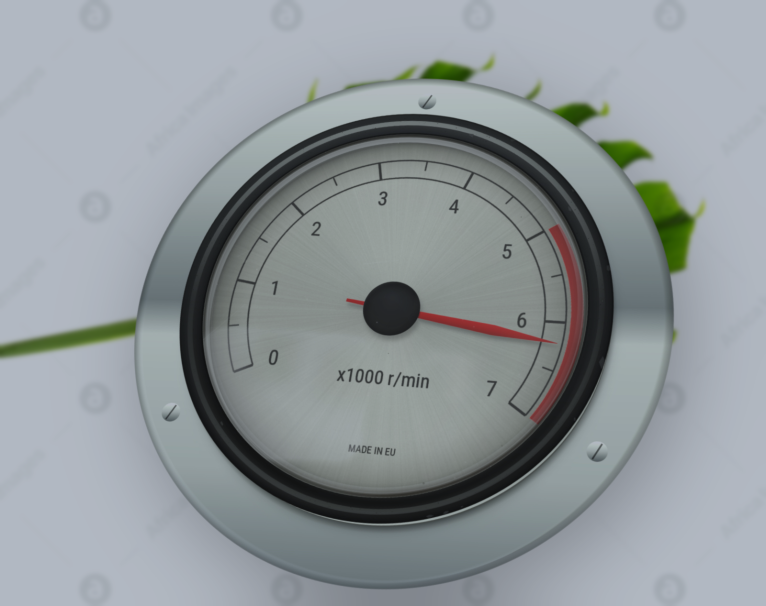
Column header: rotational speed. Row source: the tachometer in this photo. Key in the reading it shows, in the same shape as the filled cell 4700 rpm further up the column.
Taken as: 6250 rpm
